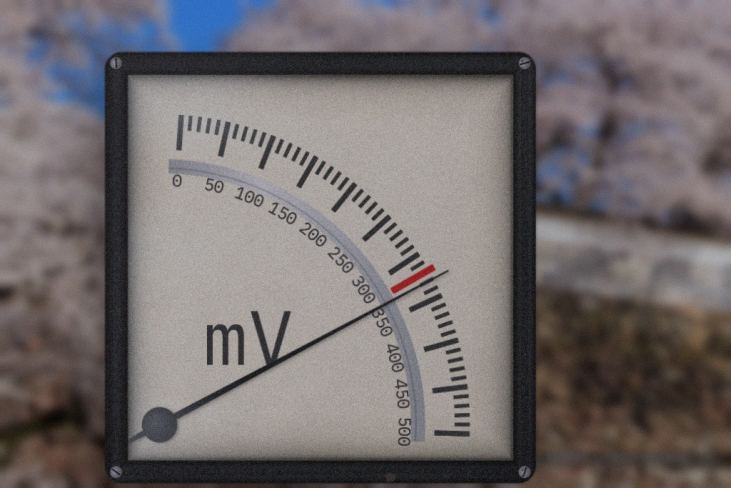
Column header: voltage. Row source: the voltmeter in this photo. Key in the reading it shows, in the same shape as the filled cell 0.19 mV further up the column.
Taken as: 330 mV
